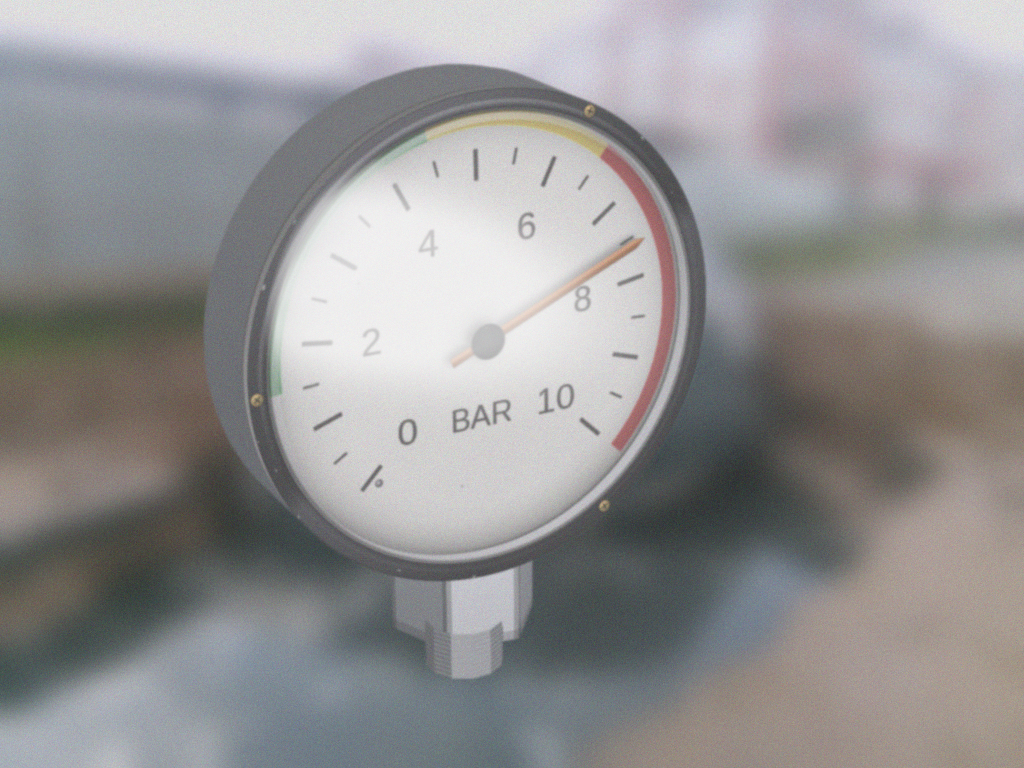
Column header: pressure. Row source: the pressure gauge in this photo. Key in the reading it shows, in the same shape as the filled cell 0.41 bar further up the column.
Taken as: 7.5 bar
